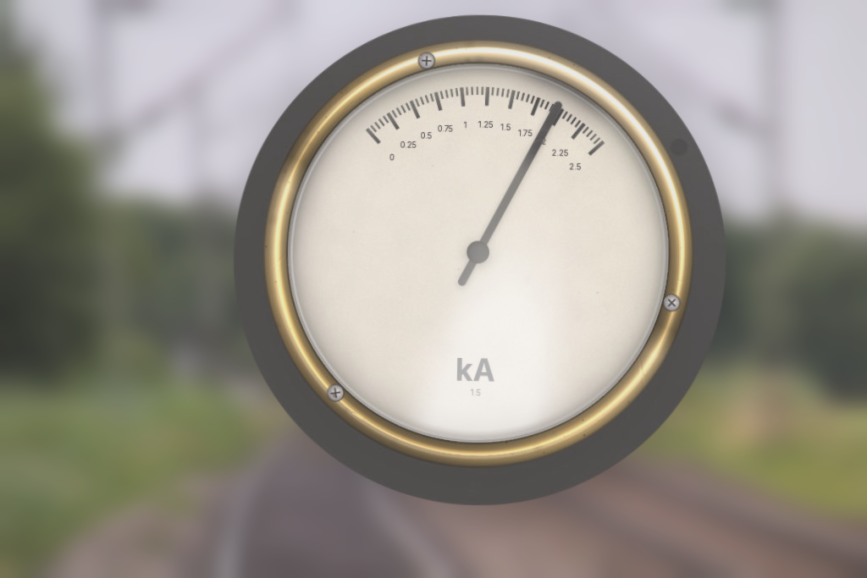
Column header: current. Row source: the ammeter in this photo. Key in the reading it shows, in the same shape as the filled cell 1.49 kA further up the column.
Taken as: 1.95 kA
